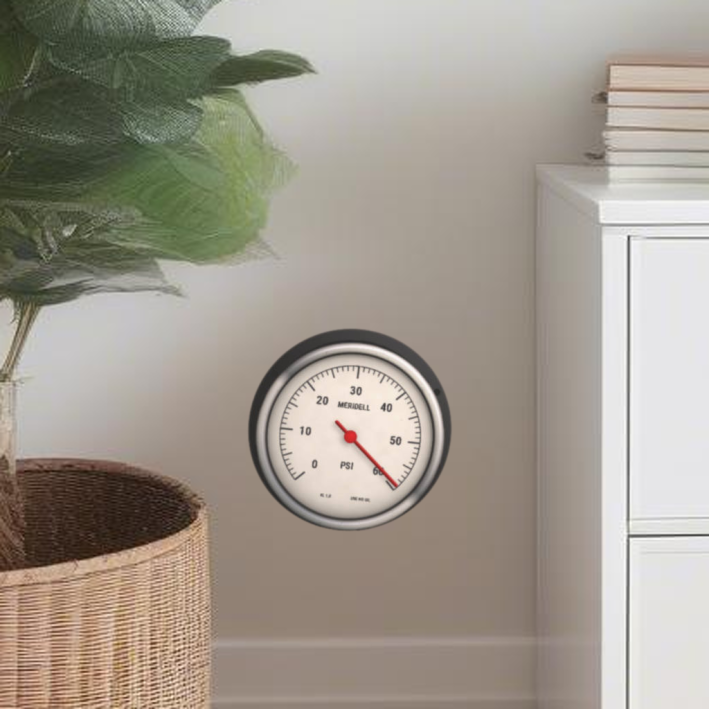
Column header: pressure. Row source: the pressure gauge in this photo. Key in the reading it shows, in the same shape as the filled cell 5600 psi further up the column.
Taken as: 59 psi
